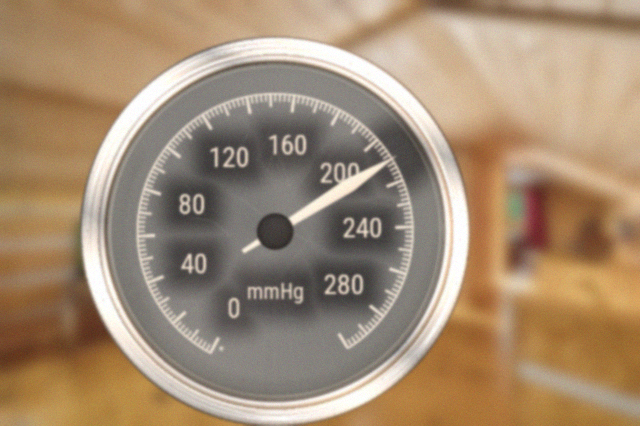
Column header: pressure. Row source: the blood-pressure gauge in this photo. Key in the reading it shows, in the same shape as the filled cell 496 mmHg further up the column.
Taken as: 210 mmHg
